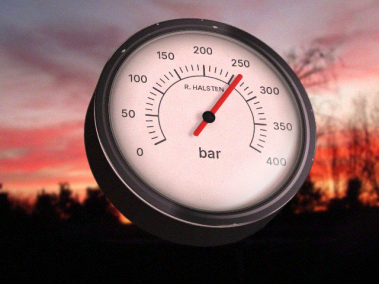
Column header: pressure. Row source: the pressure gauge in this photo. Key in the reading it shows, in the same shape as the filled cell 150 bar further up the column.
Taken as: 260 bar
